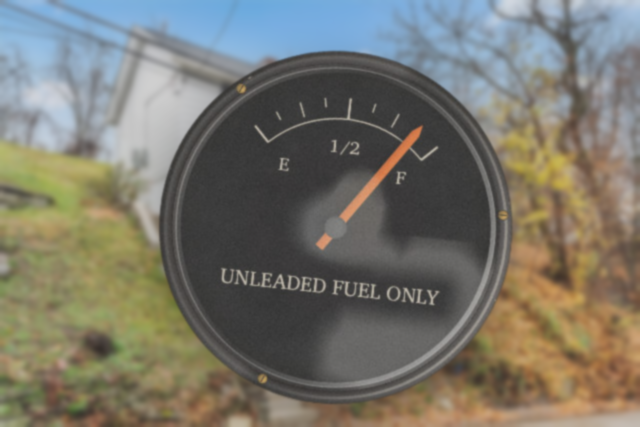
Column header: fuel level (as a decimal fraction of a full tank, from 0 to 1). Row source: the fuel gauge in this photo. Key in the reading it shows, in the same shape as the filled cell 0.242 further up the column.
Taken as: 0.875
